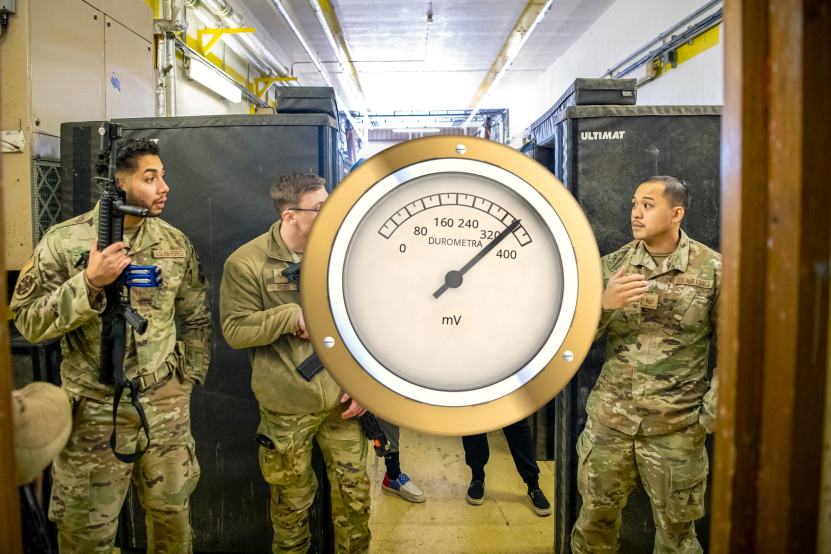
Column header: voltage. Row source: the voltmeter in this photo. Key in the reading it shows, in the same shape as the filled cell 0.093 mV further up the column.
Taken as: 350 mV
